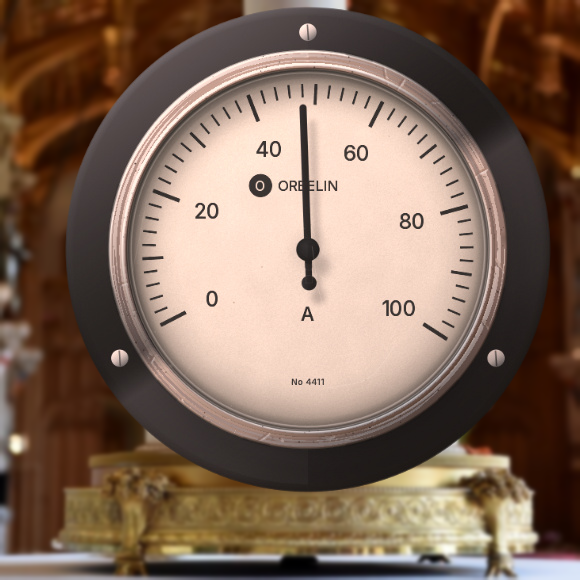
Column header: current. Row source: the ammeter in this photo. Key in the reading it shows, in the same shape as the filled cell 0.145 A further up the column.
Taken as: 48 A
